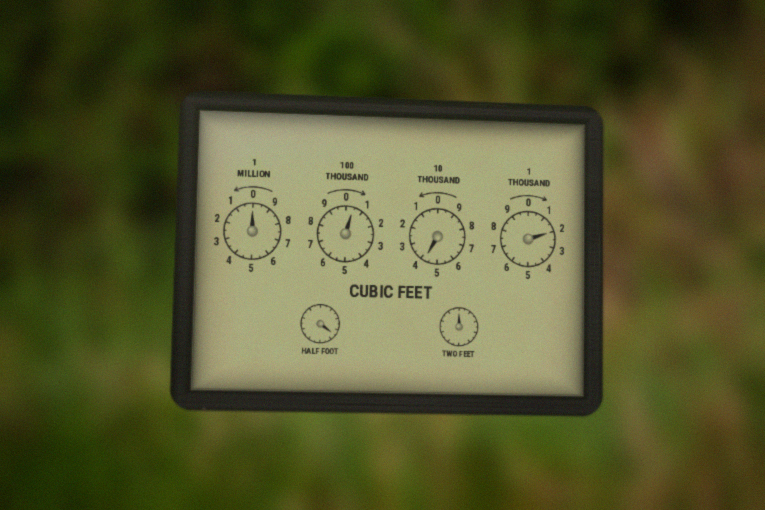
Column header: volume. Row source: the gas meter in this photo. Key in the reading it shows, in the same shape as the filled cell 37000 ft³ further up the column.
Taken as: 4200 ft³
